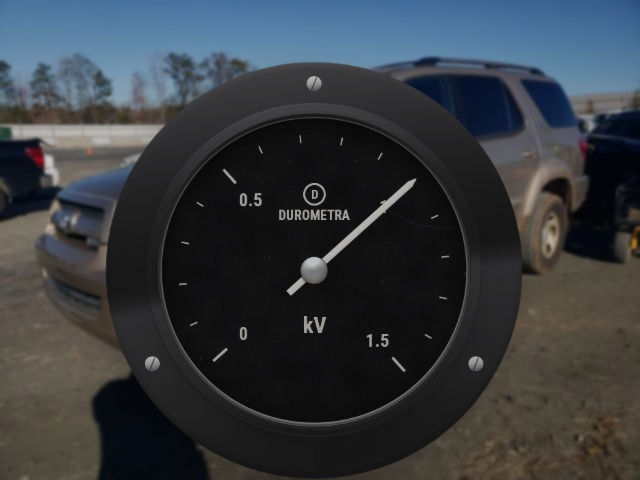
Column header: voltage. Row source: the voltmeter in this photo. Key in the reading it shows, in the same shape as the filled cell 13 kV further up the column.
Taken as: 1 kV
